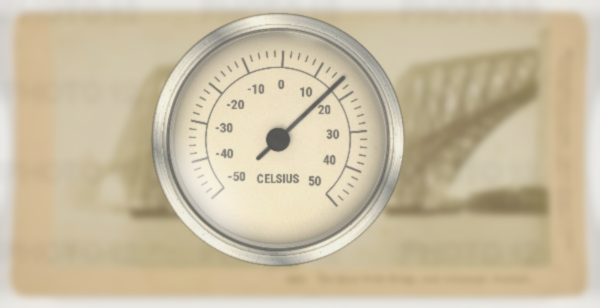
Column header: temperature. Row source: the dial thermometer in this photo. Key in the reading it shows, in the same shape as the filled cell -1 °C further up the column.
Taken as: 16 °C
